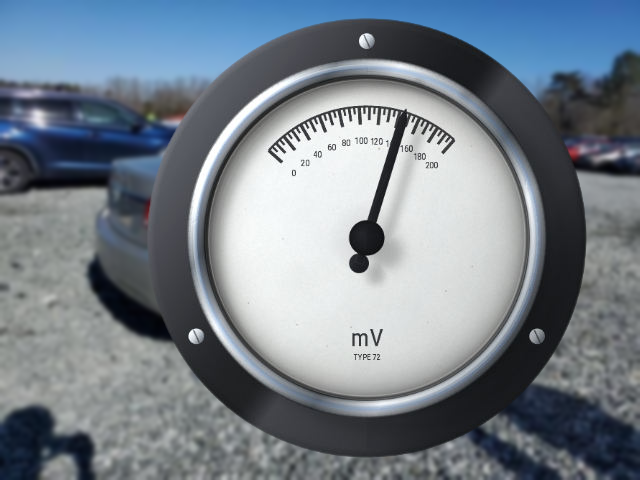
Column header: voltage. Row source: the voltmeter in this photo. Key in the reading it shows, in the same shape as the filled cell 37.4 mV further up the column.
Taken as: 145 mV
